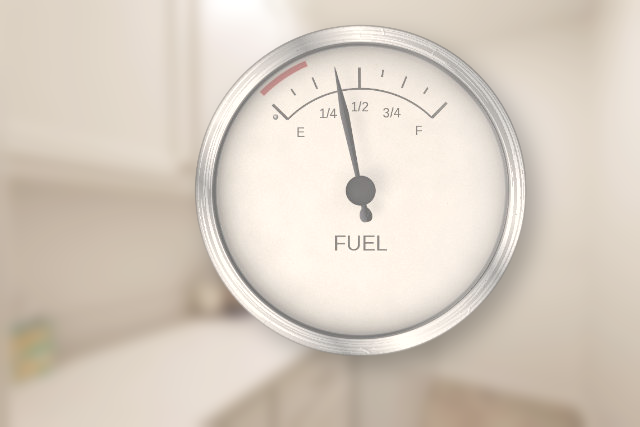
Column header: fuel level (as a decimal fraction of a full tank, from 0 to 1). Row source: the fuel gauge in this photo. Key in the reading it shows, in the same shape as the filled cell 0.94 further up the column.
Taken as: 0.375
